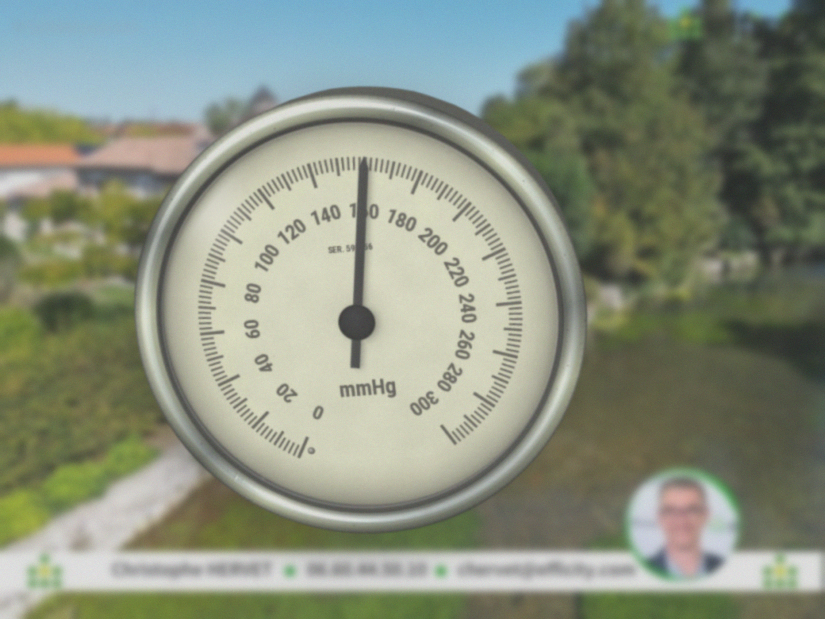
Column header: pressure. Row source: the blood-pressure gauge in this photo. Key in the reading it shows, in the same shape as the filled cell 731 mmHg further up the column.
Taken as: 160 mmHg
